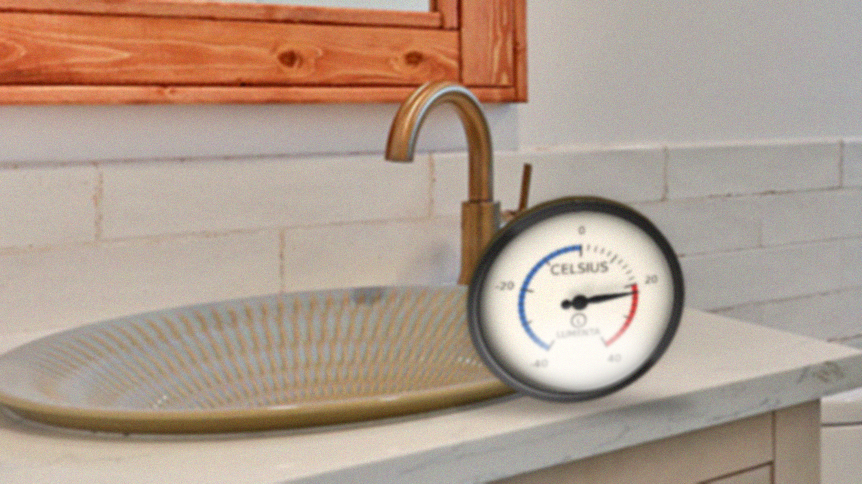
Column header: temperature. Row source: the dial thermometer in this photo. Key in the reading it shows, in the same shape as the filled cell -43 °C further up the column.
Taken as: 22 °C
